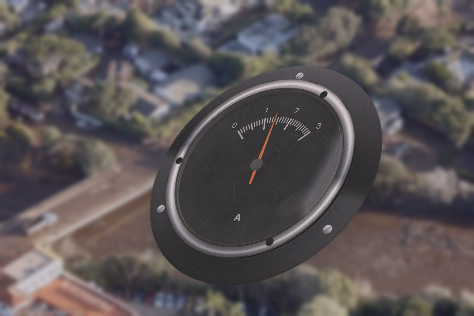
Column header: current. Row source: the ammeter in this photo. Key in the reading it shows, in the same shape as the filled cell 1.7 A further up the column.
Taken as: 1.5 A
